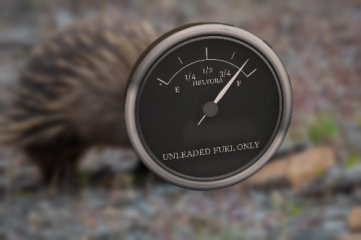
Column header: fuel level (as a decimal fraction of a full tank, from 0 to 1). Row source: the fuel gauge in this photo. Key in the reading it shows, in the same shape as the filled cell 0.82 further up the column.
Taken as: 0.875
